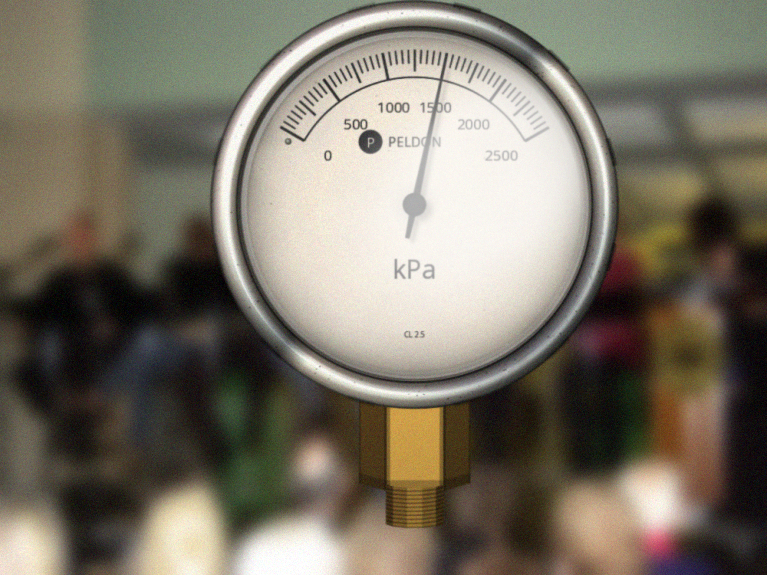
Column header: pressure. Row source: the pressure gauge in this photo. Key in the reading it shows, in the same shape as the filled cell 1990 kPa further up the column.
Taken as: 1500 kPa
